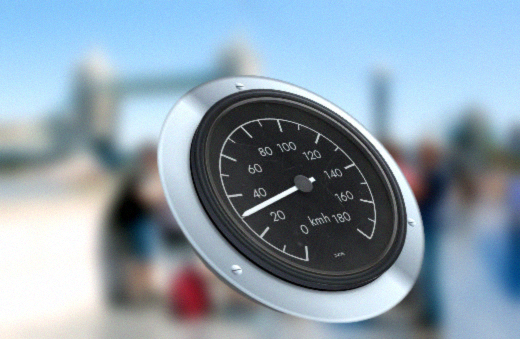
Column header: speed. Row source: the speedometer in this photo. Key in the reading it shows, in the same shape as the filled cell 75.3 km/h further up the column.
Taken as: 30 km/h
